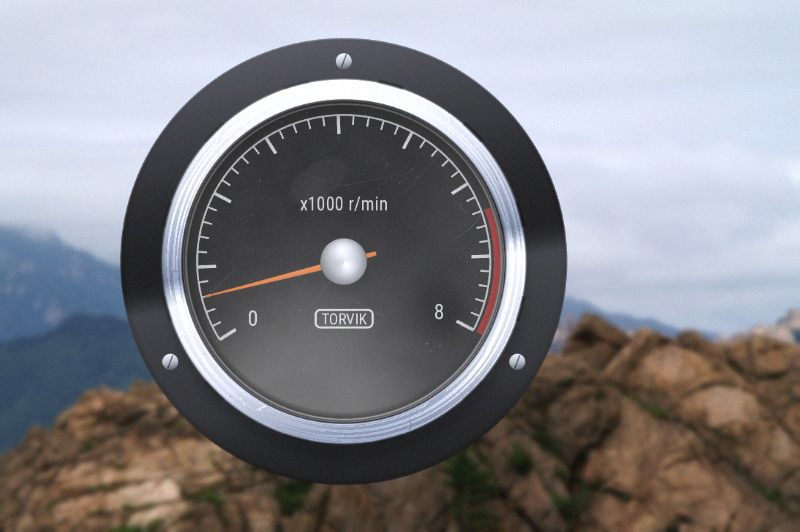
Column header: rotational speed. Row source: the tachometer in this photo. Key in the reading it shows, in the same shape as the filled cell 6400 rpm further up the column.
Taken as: 600 rpm
